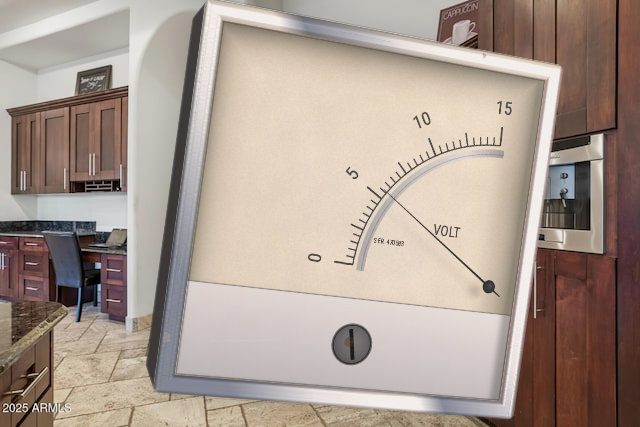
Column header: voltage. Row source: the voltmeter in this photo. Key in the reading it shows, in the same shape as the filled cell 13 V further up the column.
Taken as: 5.5 V
